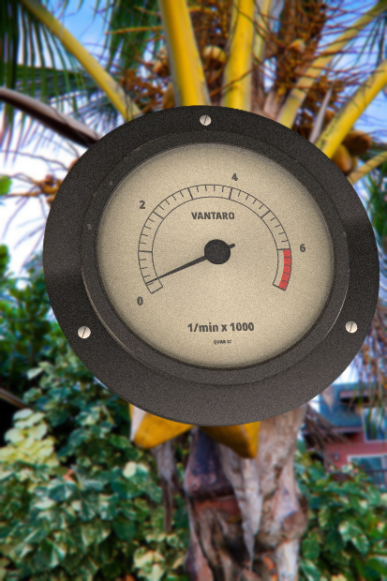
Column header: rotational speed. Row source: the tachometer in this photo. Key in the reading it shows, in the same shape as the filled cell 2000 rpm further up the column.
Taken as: 200 rpm
